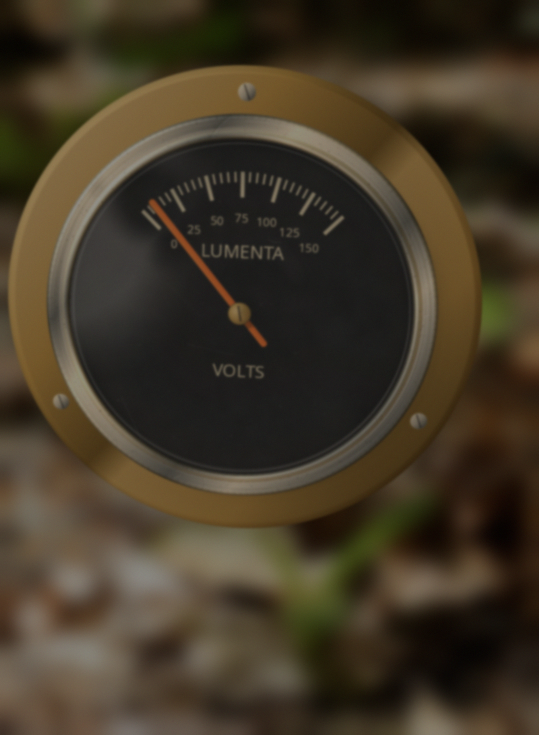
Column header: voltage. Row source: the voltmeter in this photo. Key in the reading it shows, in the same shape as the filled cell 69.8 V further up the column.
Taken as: 10 V
